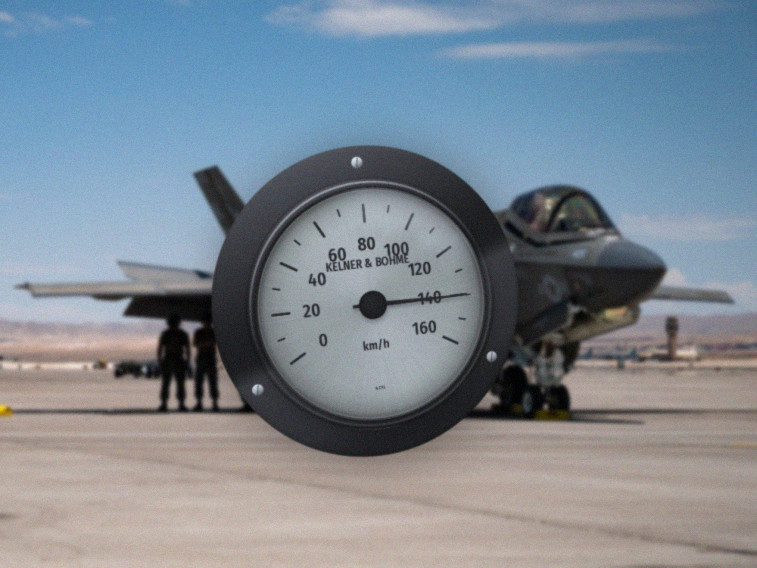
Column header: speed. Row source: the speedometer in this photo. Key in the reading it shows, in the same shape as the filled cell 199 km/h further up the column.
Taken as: 140 km/h
